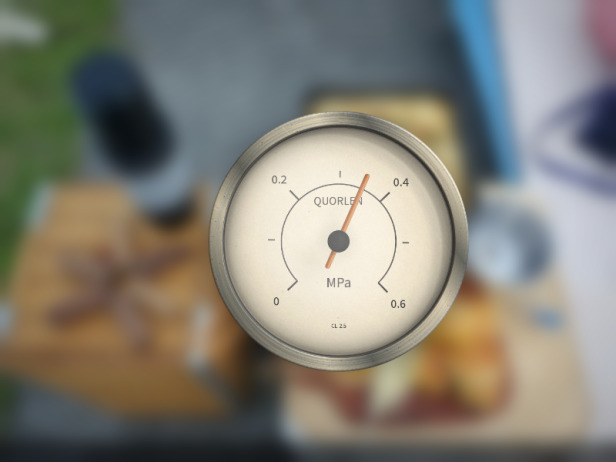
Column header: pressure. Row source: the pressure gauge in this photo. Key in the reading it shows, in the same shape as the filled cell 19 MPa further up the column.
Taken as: 0.35 MPa
